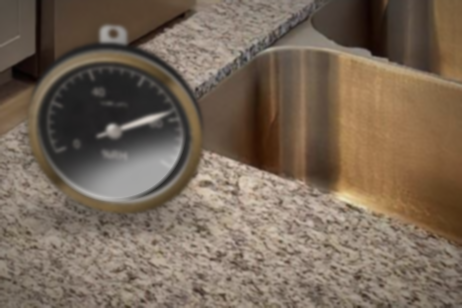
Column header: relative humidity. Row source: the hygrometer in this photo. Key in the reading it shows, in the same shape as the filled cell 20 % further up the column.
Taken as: 76 %
